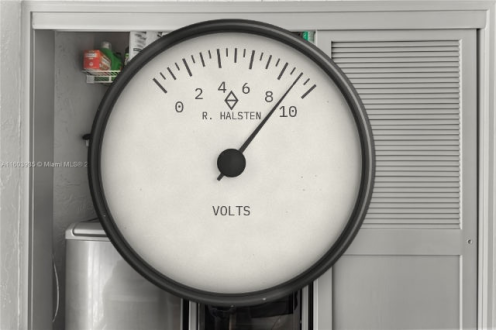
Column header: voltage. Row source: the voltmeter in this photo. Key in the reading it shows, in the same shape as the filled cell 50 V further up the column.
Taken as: 9 V
